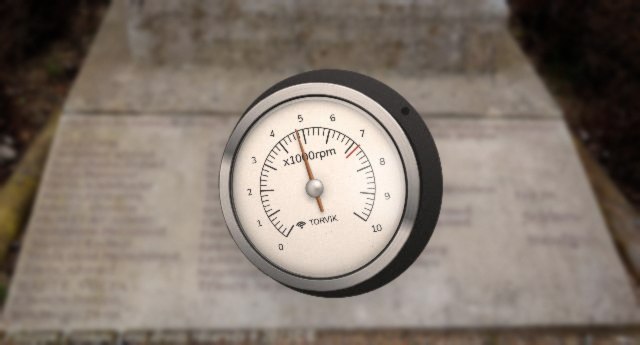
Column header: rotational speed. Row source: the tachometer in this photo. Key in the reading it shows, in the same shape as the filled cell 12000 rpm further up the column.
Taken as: 4800 rpm
